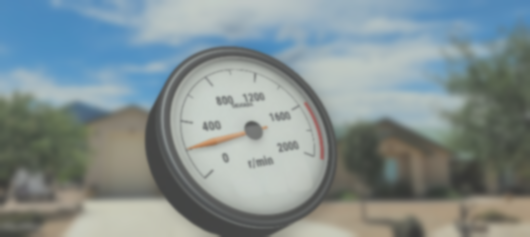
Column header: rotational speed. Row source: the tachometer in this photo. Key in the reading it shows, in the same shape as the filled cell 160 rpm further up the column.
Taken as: 200 rpm
